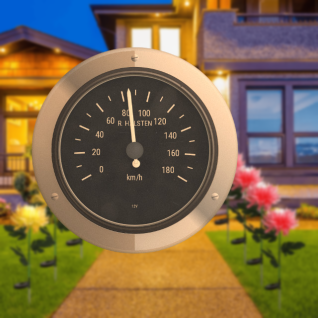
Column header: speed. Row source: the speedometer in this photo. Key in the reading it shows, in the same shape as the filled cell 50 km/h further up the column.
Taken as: 85 km/h
